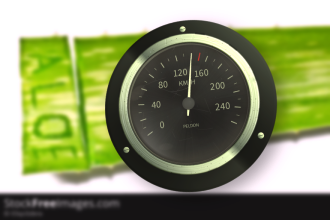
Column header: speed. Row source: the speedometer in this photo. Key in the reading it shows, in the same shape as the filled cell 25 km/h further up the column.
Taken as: 140 km/h
